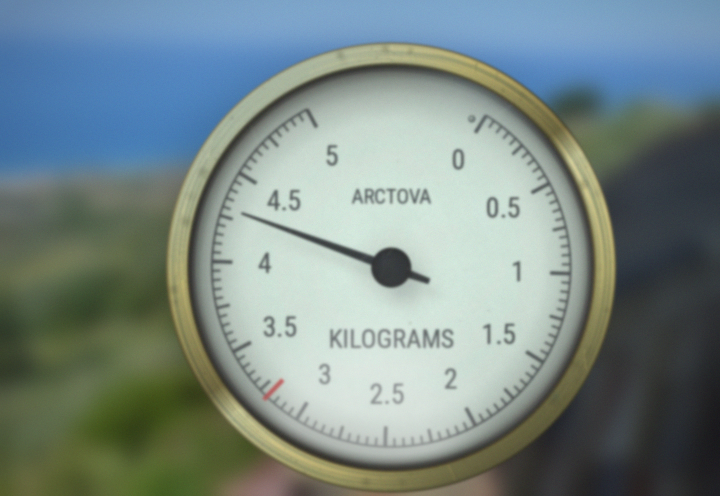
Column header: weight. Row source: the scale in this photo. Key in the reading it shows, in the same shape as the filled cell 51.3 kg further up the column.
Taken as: 4.3 kg
